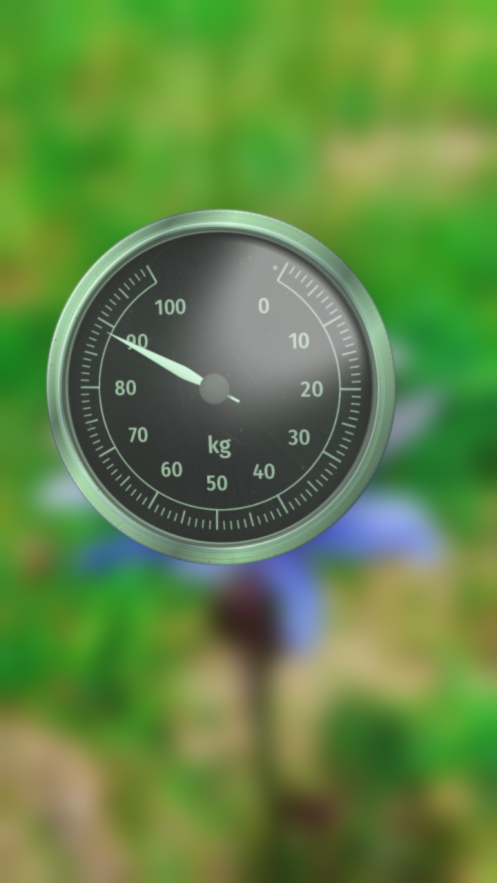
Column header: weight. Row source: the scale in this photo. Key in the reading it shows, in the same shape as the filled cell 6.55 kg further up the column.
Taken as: 89 kg
